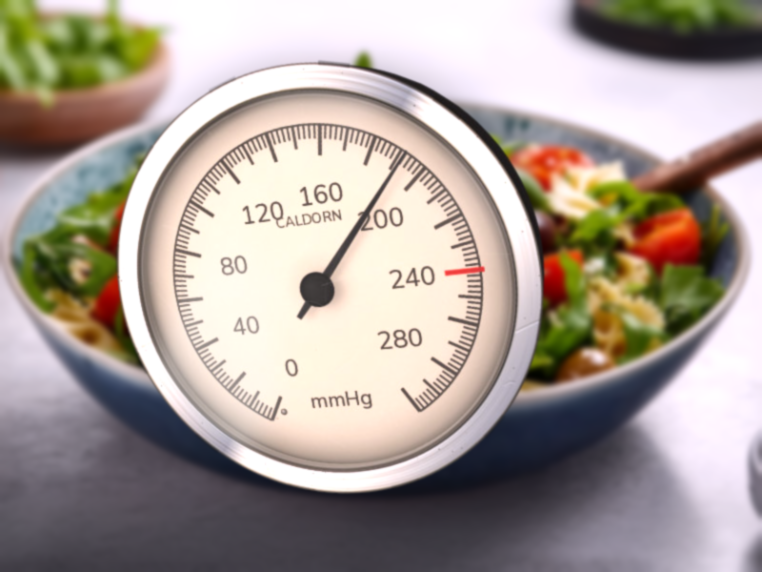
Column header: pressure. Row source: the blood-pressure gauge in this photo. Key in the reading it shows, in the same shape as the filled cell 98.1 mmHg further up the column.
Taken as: 192 mmHg
